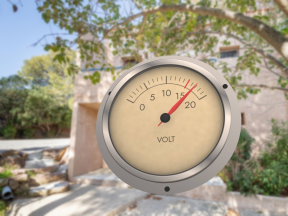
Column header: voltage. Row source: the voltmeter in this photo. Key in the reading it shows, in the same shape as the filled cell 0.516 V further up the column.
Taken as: 17 V
